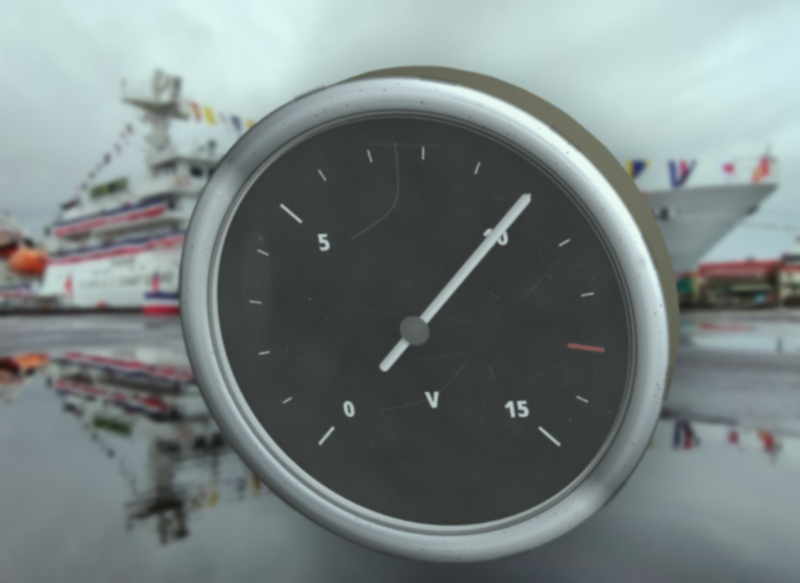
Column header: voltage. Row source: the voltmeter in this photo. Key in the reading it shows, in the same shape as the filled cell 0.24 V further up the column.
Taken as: 10 V
